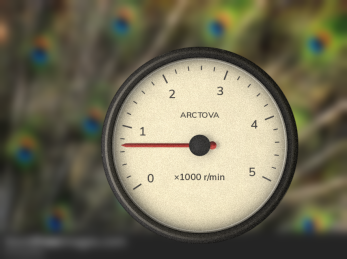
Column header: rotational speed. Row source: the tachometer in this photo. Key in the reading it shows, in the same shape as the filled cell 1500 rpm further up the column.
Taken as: 700 rpm
